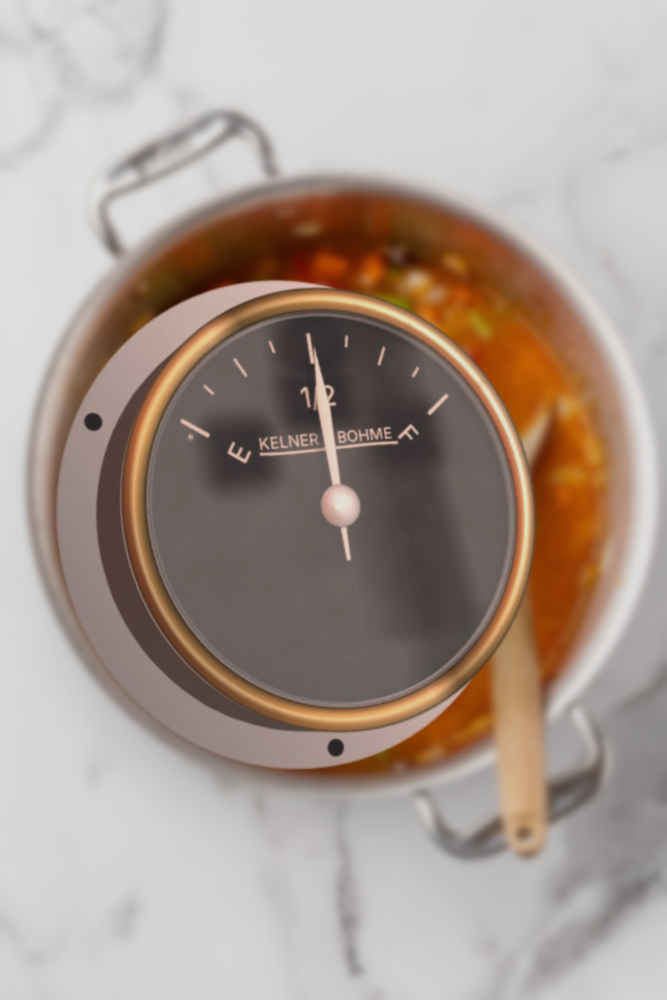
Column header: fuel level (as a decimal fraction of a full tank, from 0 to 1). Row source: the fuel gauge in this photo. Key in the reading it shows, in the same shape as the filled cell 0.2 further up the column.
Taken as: 0.5
